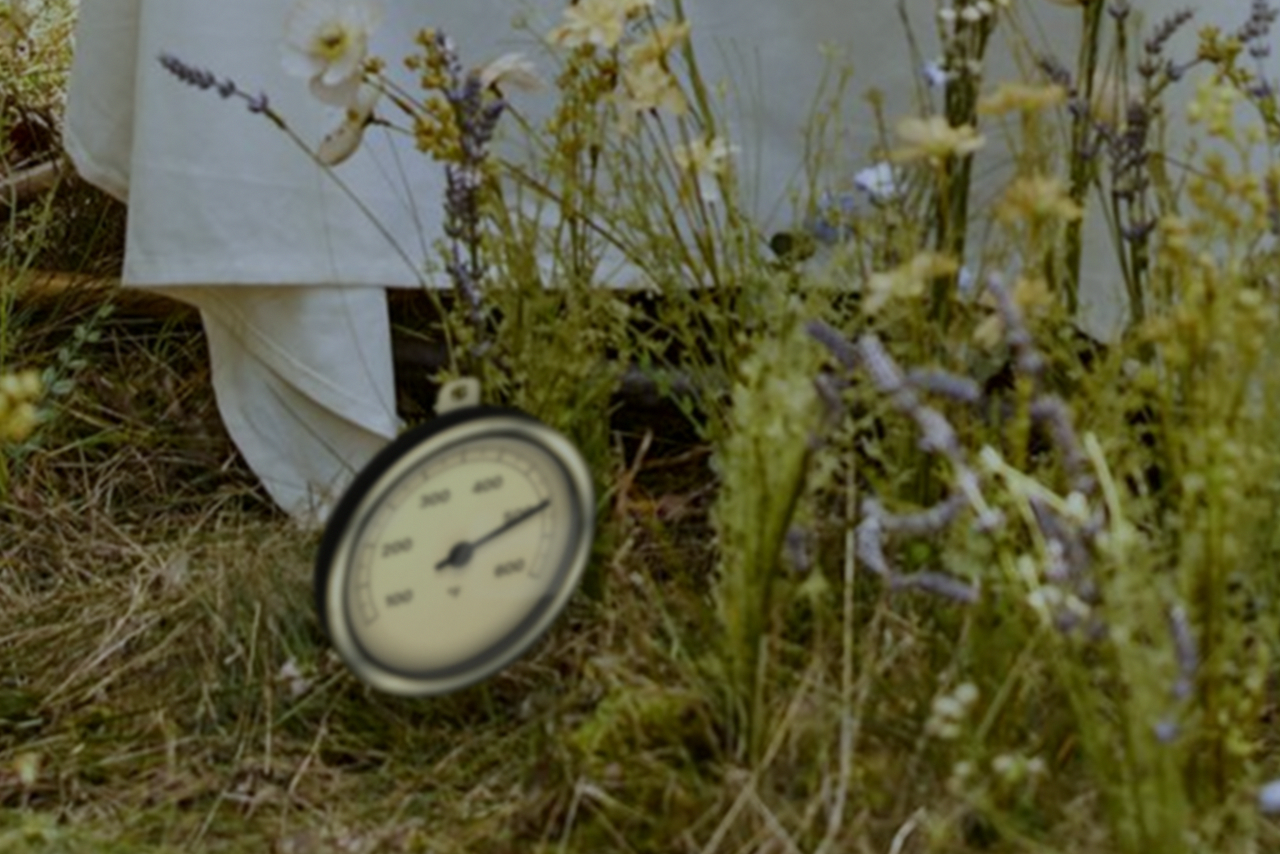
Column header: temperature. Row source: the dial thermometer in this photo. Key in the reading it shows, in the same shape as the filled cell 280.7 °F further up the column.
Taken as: 500 °F
